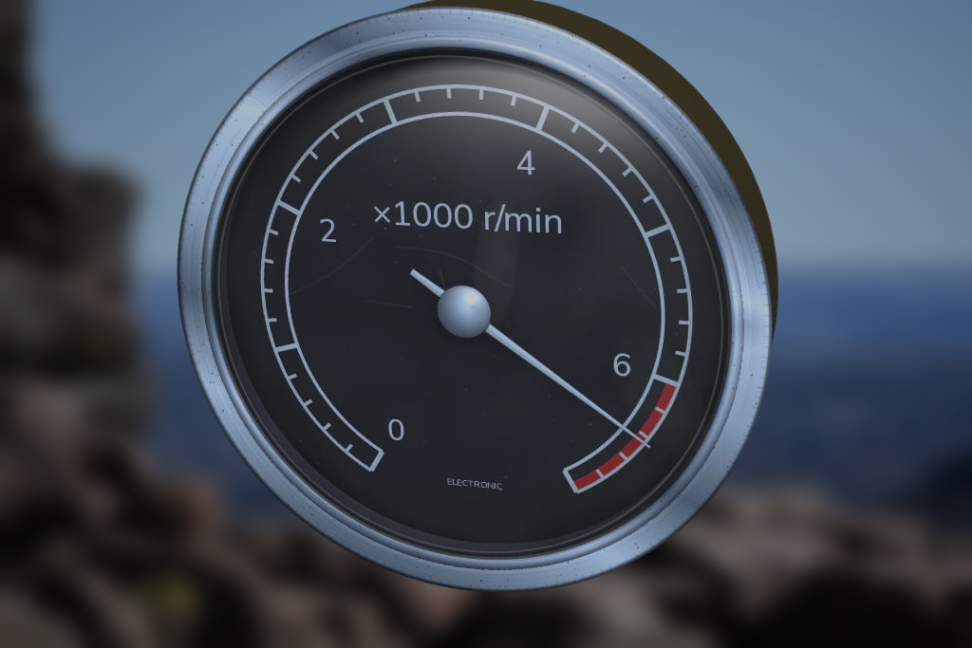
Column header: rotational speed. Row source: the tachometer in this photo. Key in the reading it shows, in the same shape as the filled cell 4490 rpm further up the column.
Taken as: 6400 rpm
